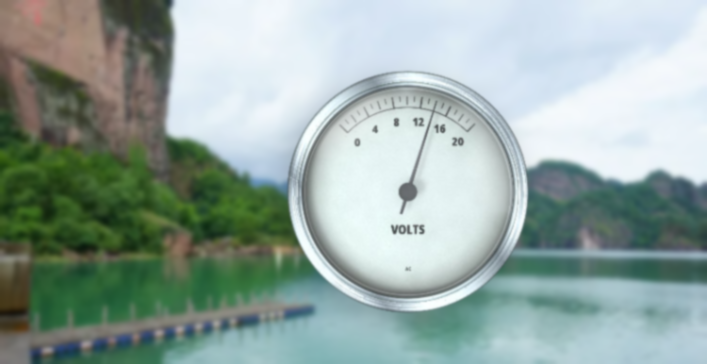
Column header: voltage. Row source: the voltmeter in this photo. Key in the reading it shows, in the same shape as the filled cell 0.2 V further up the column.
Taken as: 14 V
